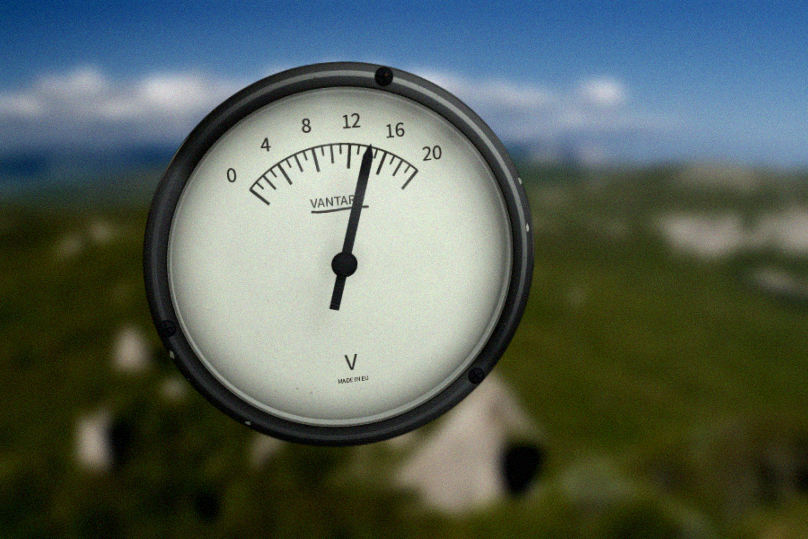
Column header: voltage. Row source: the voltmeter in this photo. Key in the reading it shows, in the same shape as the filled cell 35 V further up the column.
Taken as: 14 V
